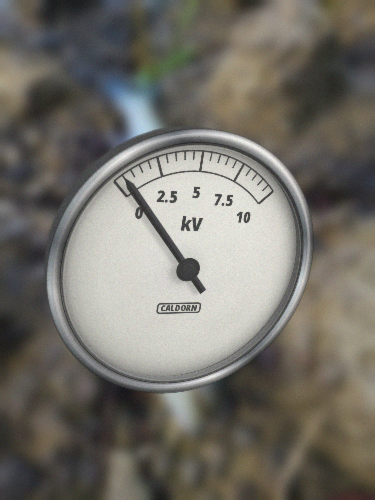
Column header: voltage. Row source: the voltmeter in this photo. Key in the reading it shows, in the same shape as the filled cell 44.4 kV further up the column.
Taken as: 0.5 kV
